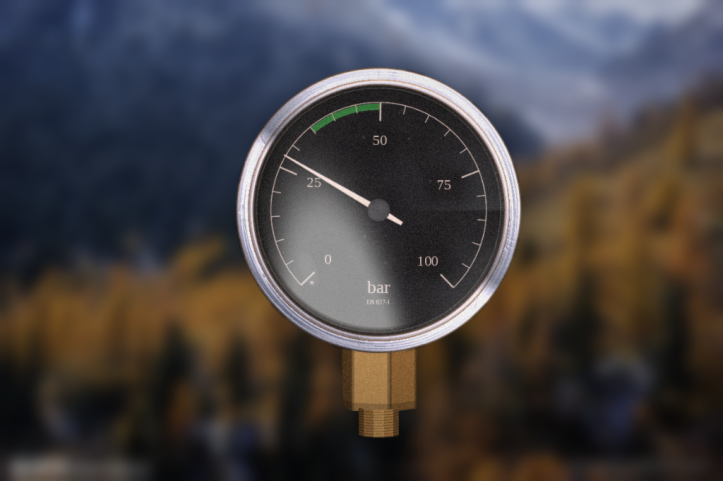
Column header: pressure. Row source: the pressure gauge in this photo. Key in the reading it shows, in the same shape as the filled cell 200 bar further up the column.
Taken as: 27.5 bar
